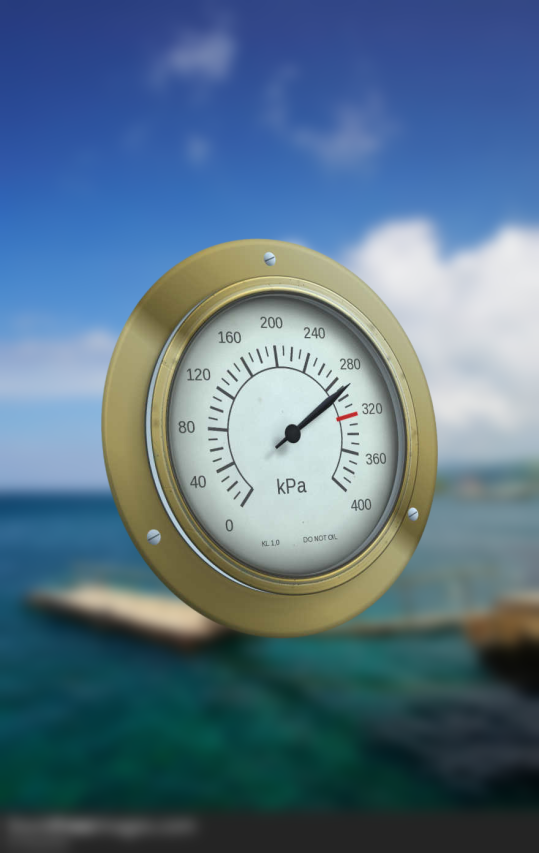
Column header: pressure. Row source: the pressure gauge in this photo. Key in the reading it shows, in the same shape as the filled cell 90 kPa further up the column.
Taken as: 290 kPa
